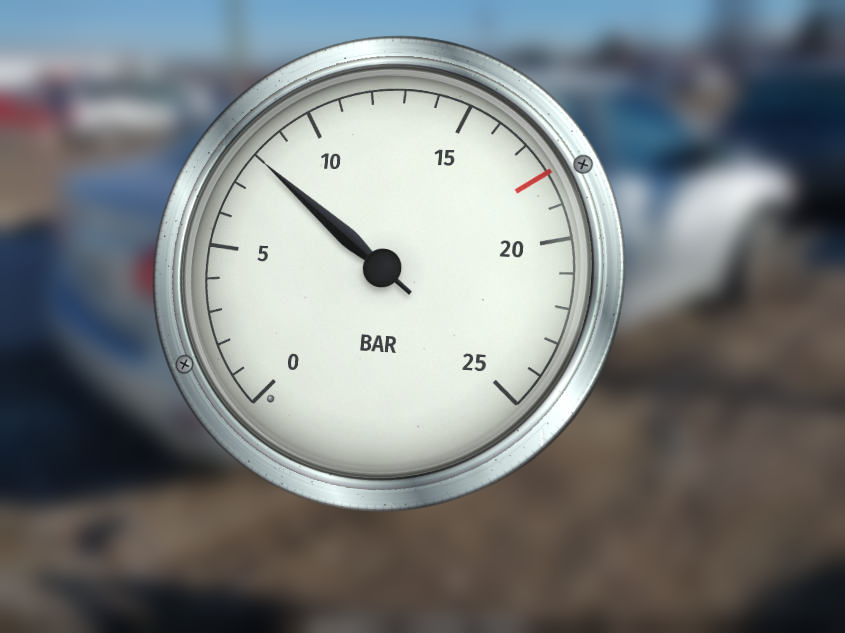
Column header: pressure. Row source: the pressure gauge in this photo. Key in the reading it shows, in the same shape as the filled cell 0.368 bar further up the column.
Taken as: 8 bar
